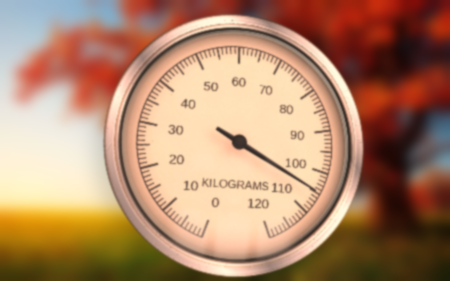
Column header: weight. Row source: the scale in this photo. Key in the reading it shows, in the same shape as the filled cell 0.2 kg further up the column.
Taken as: 105 kg
